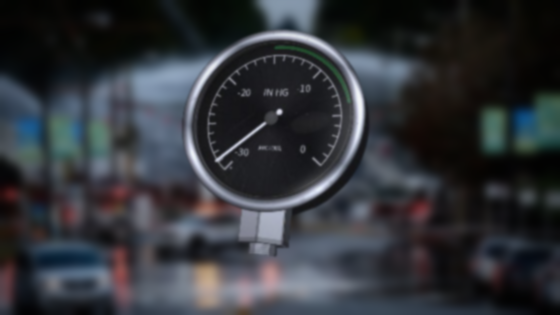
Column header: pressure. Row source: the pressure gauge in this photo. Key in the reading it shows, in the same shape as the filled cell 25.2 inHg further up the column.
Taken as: -29 inHg
